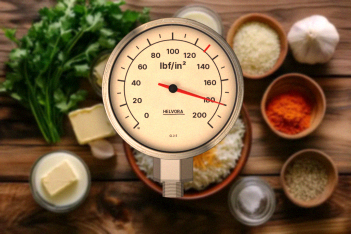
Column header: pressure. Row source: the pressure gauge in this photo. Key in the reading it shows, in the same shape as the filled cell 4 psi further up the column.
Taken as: 180 psi
